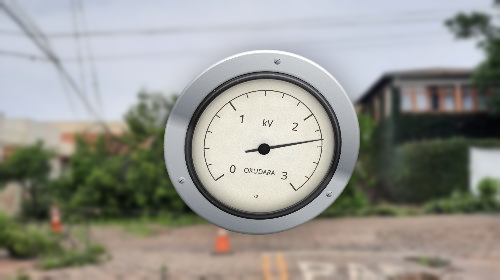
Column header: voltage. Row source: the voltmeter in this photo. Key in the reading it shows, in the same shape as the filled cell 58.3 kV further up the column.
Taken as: 2.3 kV
